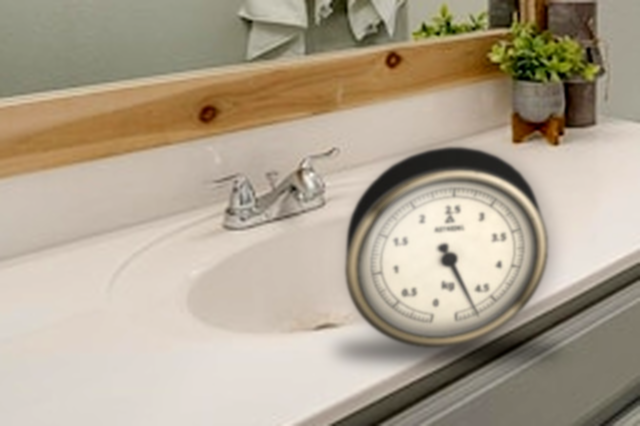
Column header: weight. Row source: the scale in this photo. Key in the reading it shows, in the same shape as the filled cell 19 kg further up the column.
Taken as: 4.75 kg
